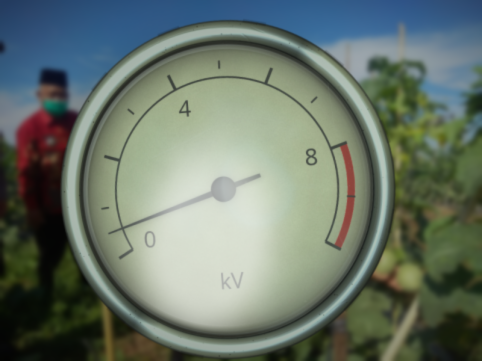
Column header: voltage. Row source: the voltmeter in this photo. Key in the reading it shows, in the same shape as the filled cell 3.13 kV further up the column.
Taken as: 0.5 kV
